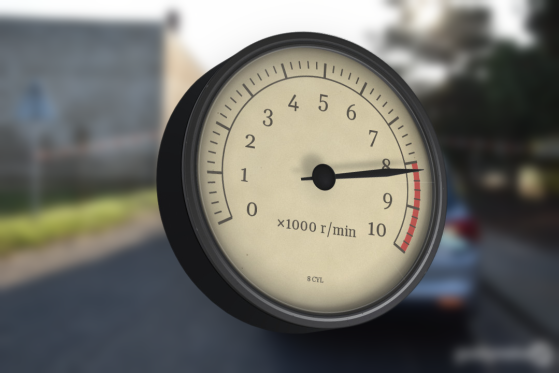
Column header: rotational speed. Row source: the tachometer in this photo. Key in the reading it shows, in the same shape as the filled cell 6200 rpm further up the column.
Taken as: 8200 rpm
